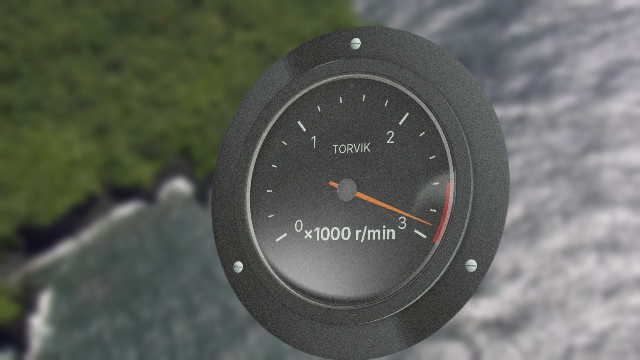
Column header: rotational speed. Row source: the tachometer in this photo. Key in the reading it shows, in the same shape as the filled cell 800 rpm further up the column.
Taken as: 2900 rpm
